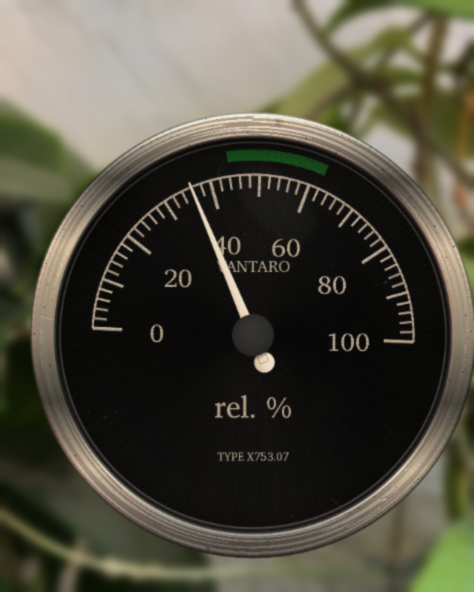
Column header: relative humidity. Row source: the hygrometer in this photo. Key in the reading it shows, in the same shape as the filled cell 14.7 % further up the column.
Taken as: 36 %
